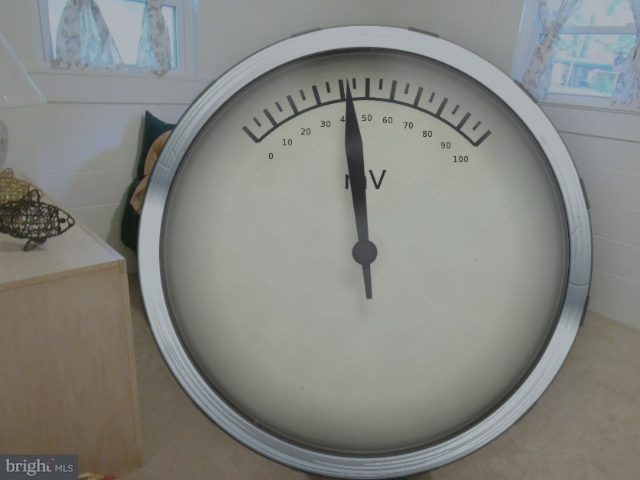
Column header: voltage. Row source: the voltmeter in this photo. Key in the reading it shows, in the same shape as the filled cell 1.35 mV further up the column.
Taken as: 42.5 mV
